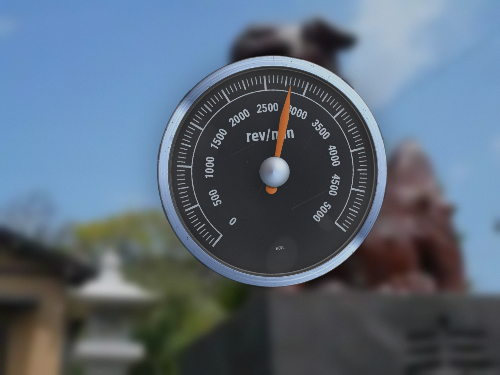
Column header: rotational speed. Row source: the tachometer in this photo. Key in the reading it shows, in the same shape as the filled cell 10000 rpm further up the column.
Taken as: 2800 rpm
